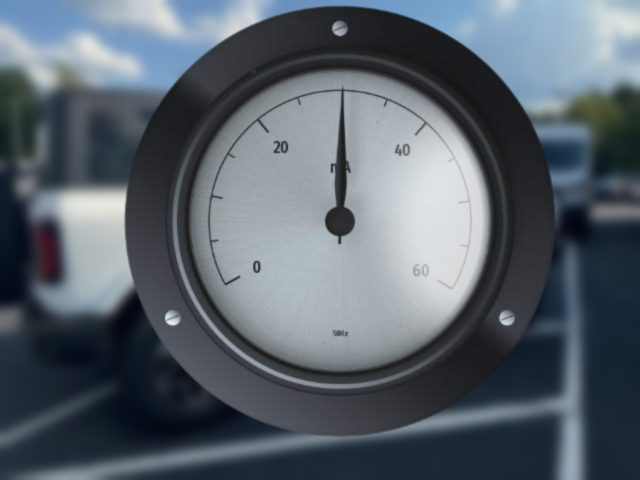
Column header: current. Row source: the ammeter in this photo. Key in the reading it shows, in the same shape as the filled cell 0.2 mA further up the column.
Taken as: 30 mA
